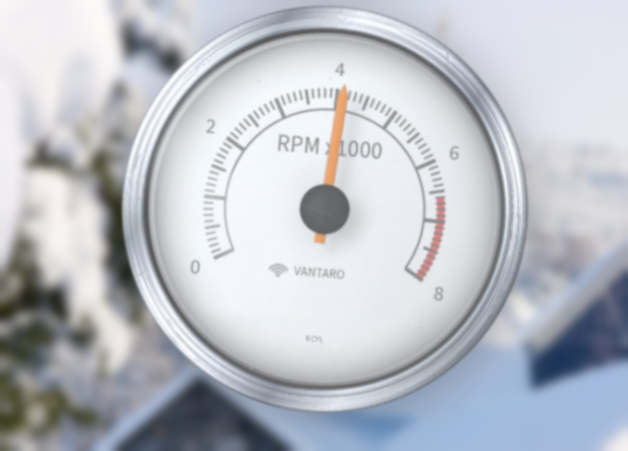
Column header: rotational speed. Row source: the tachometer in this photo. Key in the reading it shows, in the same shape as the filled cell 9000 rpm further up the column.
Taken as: 4100 rpm
